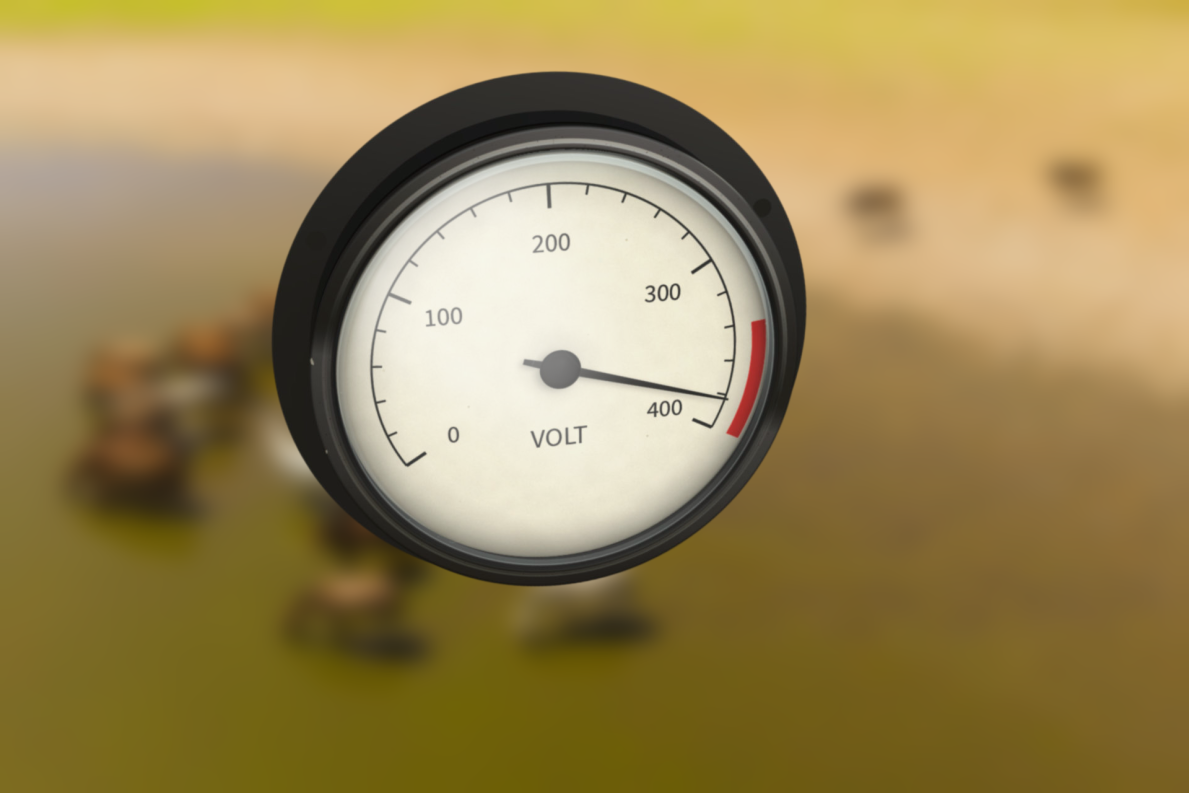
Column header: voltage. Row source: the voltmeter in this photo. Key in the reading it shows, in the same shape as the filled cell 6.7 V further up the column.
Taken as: 380 V
